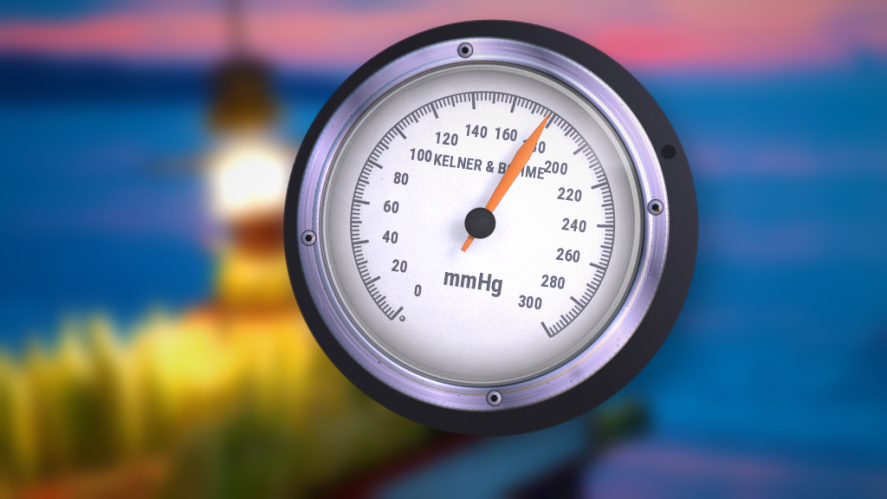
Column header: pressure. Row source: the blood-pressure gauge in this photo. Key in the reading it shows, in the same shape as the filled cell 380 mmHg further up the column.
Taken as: 178 mmHg
